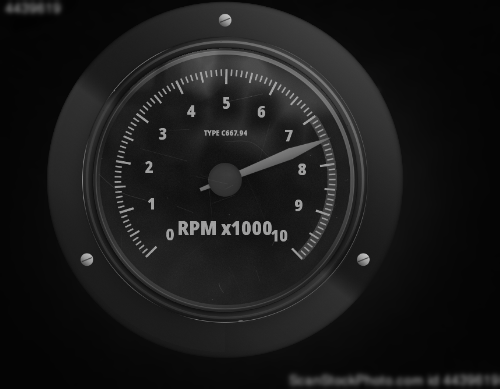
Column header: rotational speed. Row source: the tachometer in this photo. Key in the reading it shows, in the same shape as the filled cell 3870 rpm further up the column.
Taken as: 7500 rpm
